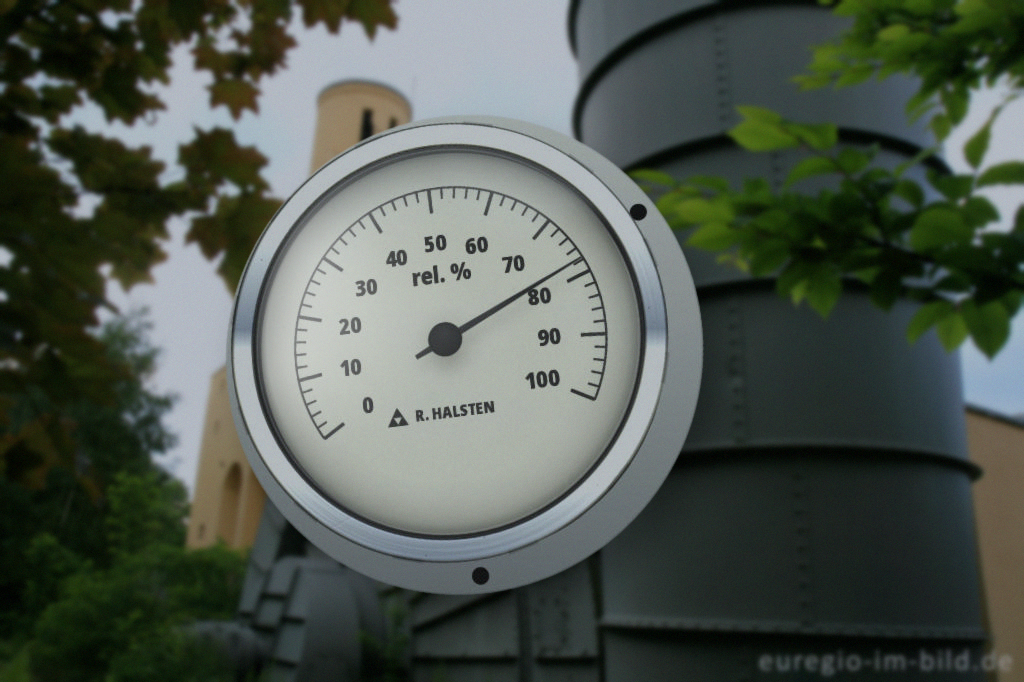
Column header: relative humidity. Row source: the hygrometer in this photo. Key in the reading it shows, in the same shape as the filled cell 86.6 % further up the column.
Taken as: 78 %
